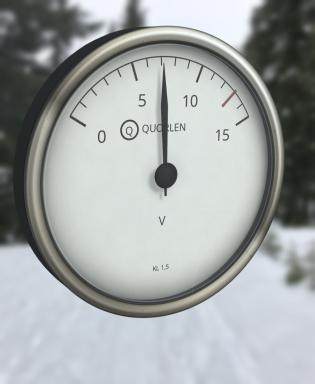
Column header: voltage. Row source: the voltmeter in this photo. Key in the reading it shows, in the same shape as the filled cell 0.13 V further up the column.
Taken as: 7 V
